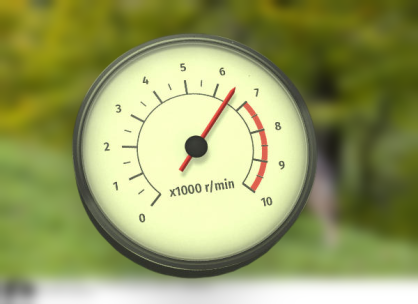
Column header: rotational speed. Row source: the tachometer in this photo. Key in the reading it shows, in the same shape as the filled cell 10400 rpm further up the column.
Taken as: 6500 rpm
